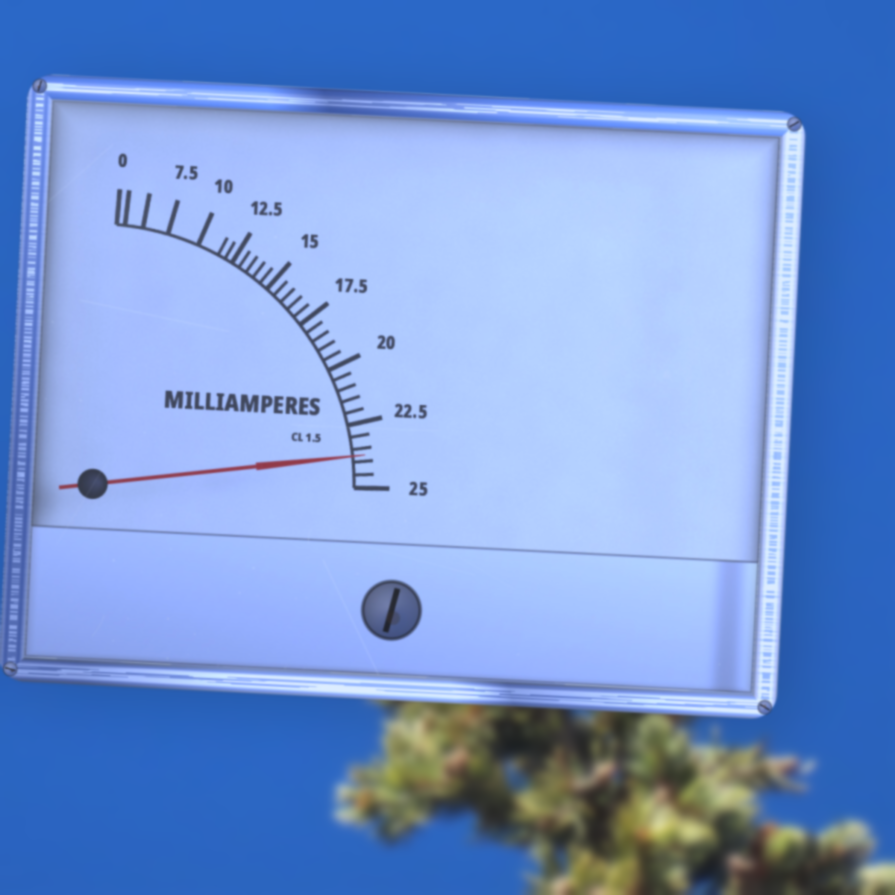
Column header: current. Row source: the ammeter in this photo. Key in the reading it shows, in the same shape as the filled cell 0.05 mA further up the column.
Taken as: 23.75 mA
